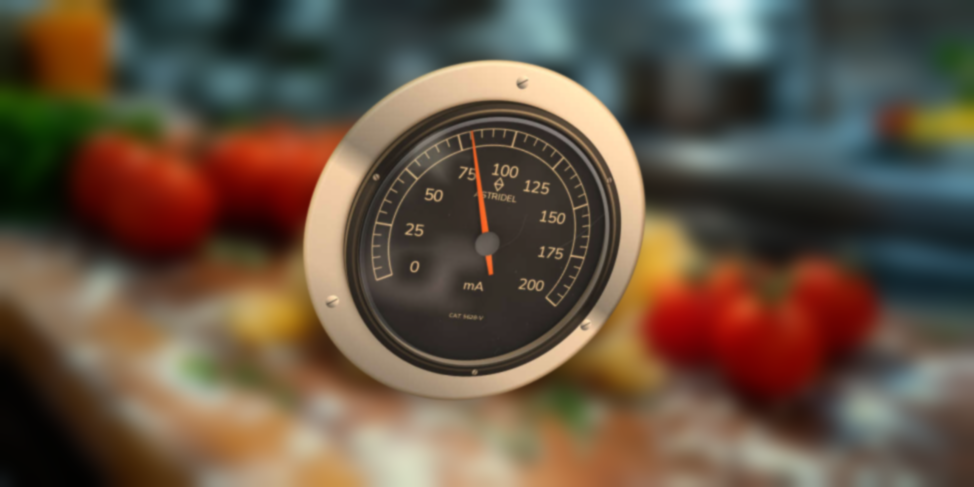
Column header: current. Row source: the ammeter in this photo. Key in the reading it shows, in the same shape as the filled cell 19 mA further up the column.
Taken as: 80 mA
